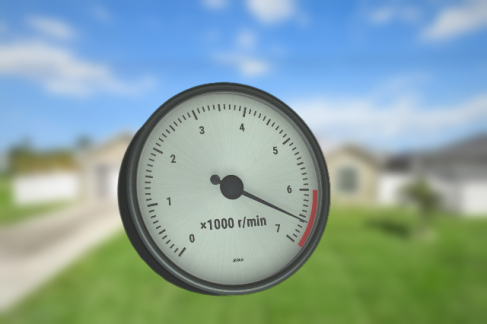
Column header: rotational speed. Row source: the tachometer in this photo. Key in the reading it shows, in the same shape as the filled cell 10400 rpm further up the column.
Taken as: 6600 rpm
